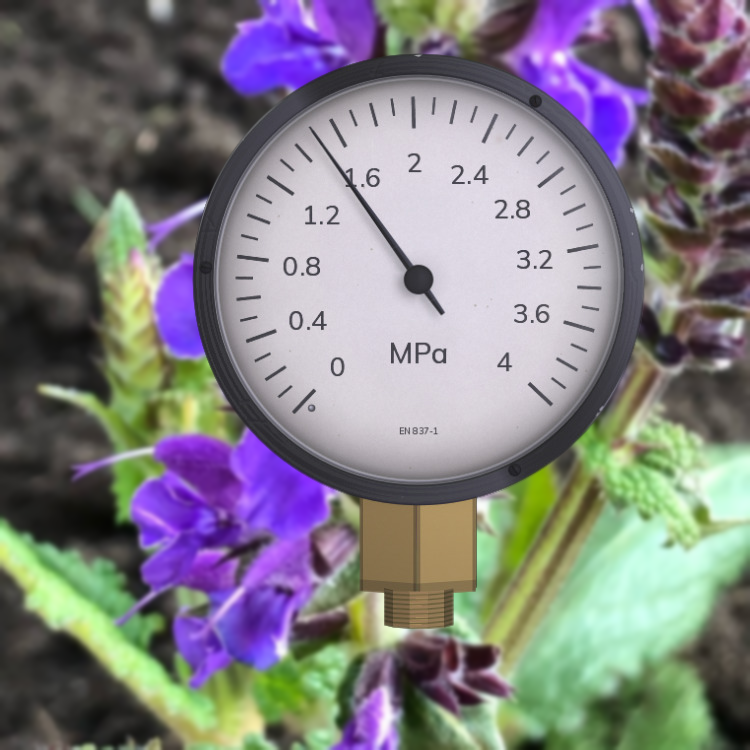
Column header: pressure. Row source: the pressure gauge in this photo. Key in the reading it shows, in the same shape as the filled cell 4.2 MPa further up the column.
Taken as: 1.5 MPa
